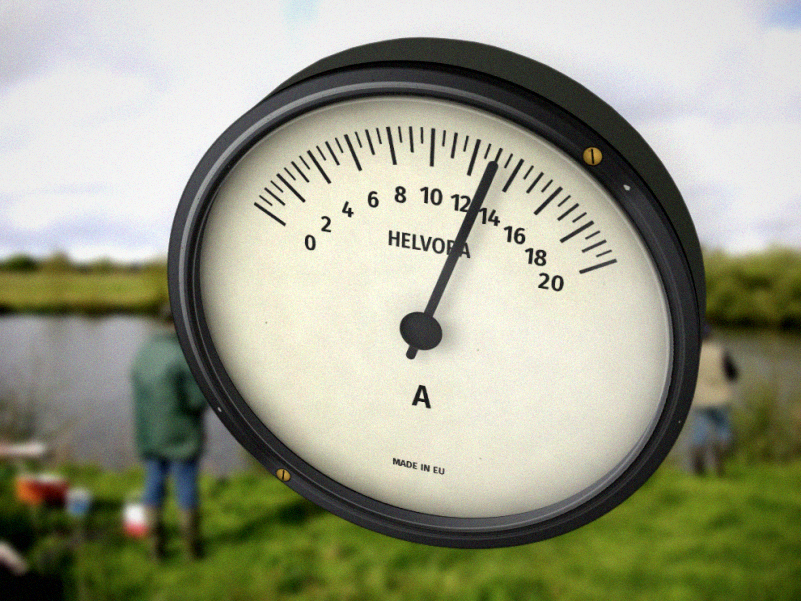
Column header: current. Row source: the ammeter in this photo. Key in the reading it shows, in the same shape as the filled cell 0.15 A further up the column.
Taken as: 13 A
